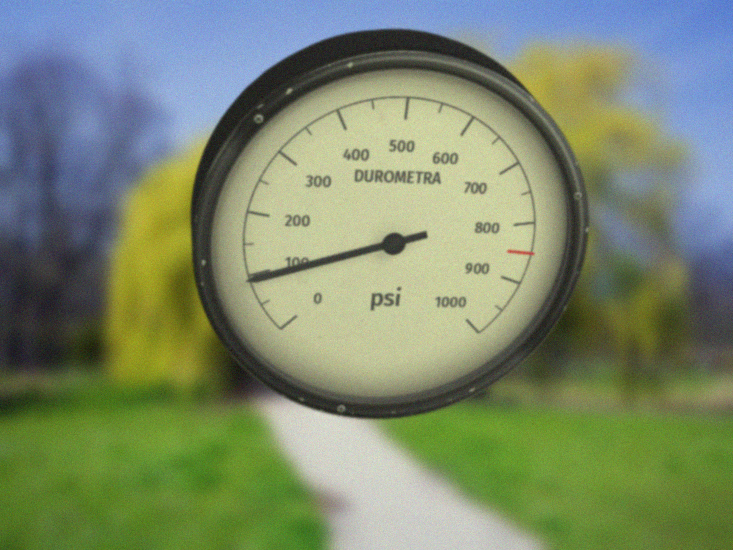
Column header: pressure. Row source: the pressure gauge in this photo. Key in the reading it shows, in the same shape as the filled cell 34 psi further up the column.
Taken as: 100 psi
